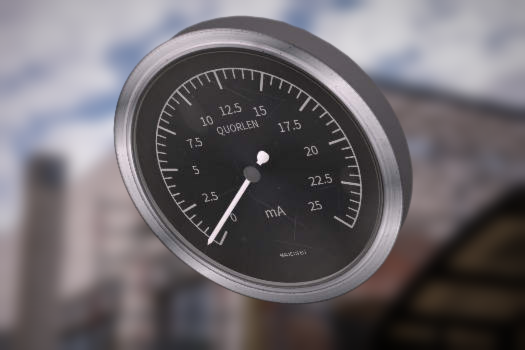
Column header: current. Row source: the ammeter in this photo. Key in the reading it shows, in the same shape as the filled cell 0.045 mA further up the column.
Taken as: 0.5 mA
